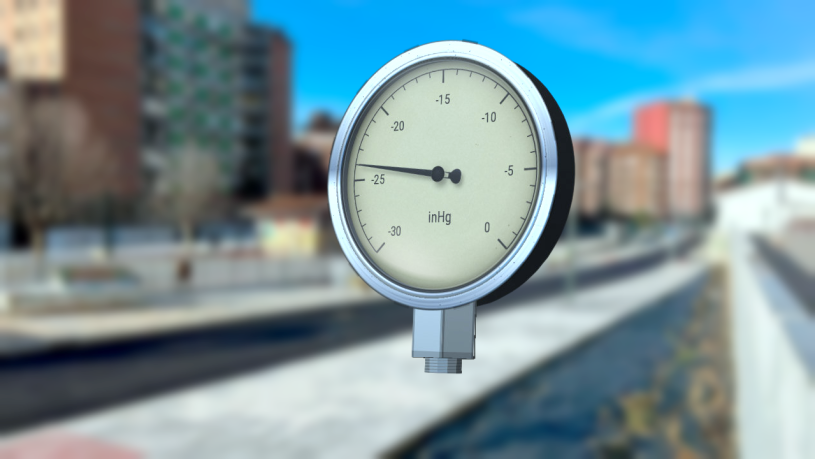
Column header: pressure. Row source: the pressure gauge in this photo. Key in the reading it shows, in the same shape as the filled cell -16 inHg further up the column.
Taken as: -24 inHg
